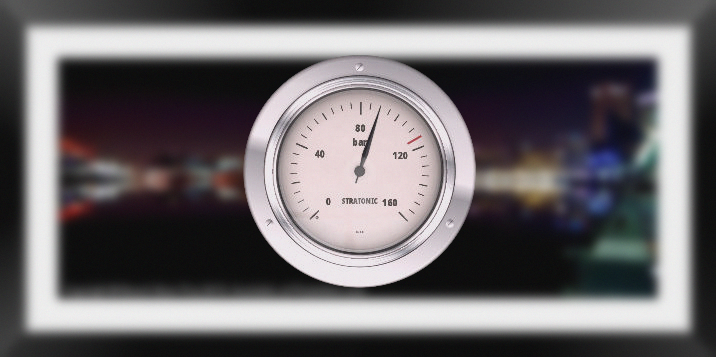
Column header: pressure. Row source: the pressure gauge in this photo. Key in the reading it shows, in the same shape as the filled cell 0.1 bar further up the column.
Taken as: 90 bar
